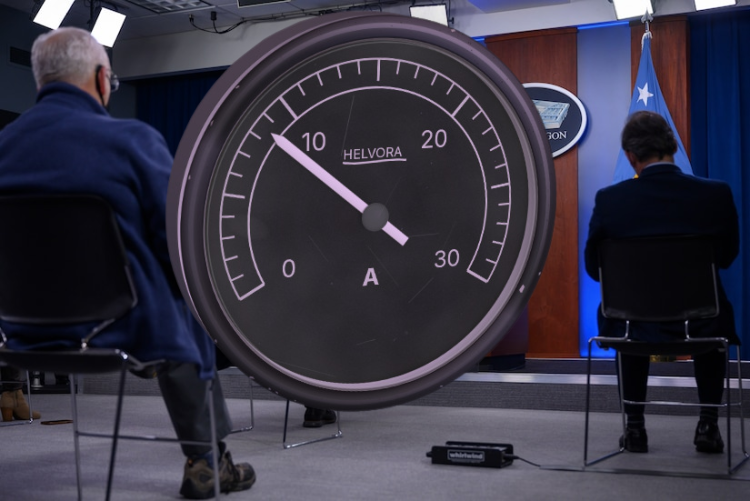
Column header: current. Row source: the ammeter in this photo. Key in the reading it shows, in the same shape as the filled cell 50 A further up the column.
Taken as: 8.5 A
